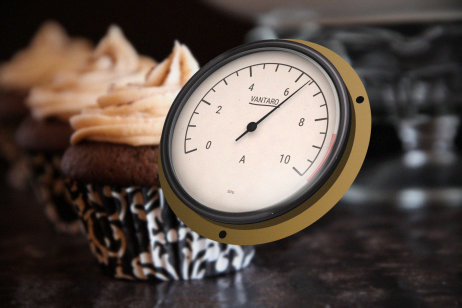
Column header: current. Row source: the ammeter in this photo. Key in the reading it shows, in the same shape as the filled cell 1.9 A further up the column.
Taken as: 6.5 A
